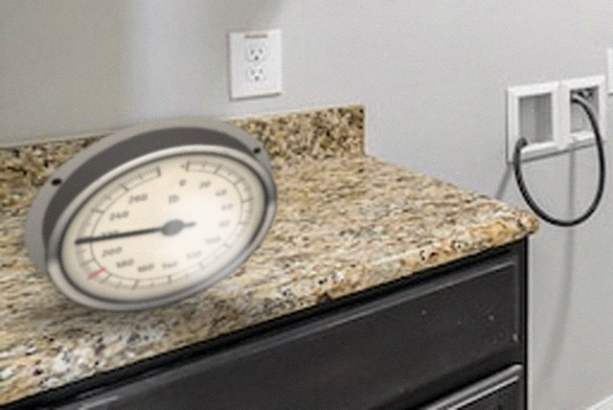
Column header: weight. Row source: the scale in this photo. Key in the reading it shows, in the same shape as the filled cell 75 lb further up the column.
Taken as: 220 lb
